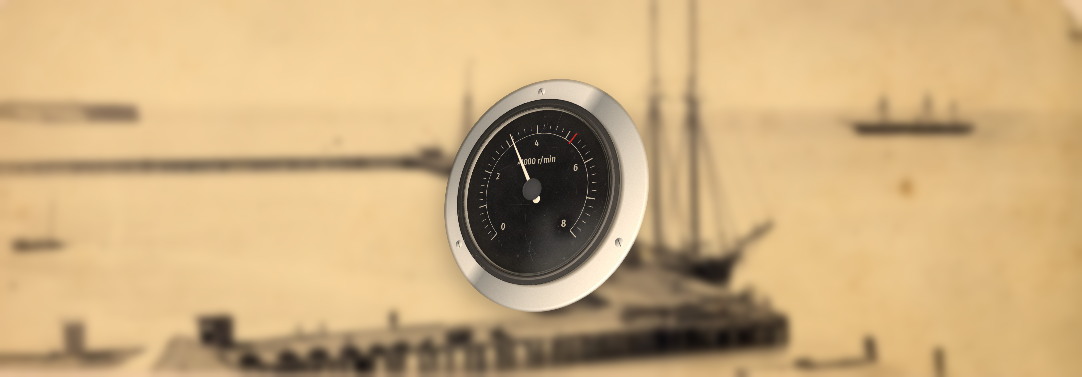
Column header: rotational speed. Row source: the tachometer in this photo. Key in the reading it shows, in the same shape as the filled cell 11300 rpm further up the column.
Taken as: 3200 rpm
